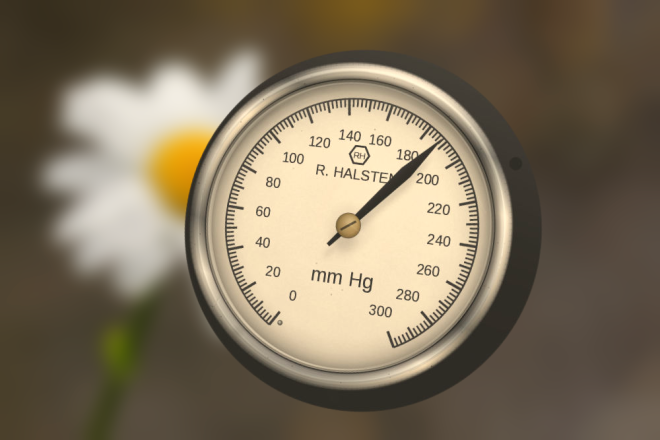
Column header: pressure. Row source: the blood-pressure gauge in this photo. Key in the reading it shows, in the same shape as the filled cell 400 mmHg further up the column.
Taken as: 188 mmHg
